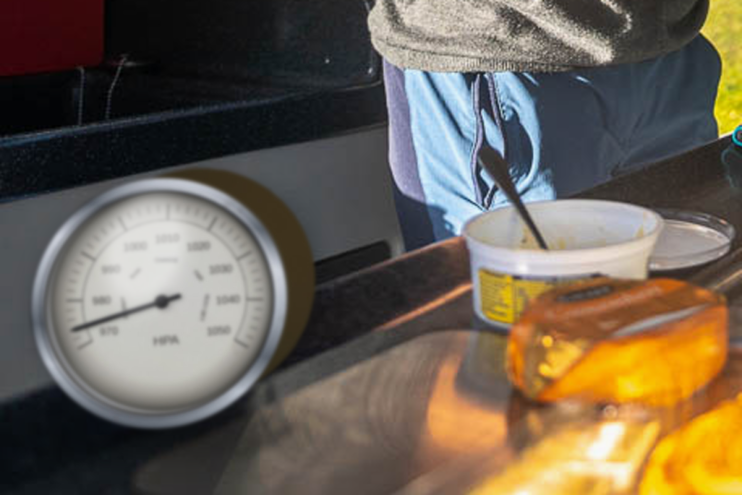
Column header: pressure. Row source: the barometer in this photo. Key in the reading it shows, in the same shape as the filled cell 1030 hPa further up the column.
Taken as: 974 hPa
